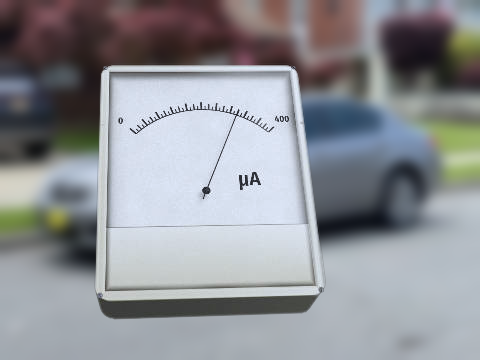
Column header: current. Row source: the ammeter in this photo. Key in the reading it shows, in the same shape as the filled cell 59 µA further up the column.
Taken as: 300 µA
